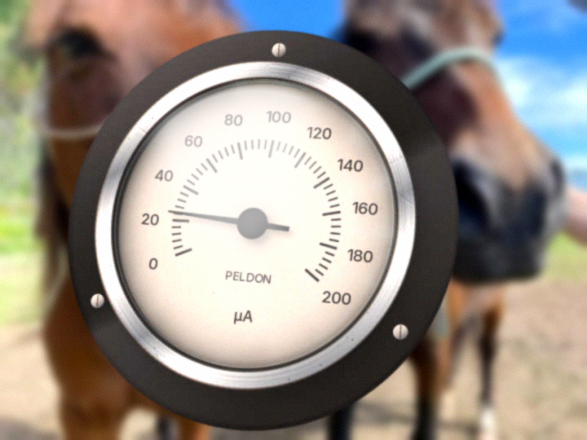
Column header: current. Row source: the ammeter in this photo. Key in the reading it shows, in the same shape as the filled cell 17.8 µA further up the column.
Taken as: 24 µA
